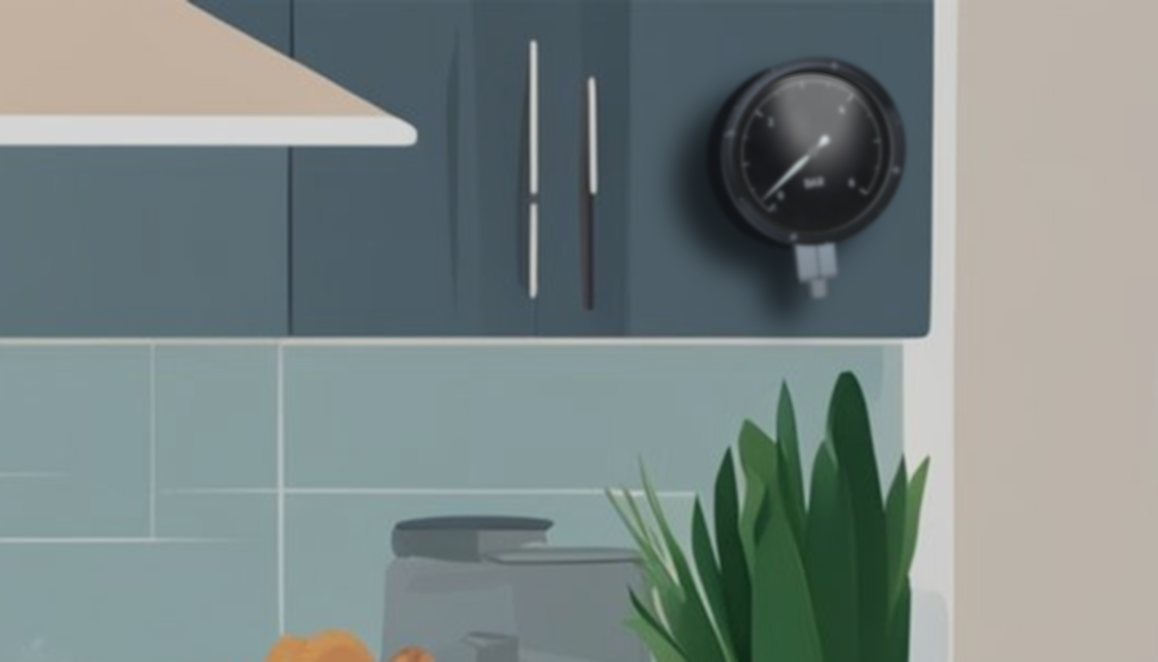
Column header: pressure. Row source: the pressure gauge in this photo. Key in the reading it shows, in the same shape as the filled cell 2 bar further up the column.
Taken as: 0.25 bar
